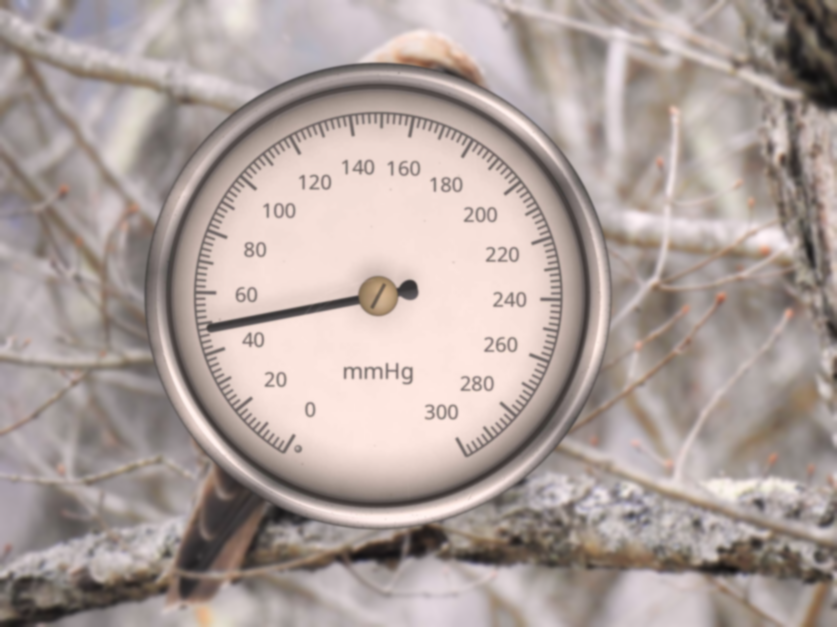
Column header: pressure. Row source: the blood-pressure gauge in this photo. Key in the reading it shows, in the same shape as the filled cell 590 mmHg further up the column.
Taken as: 48 mmHg
